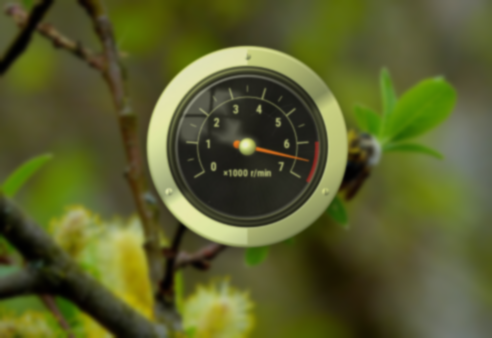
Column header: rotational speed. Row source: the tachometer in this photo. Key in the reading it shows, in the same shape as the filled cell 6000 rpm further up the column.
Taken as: 6500 rpm
